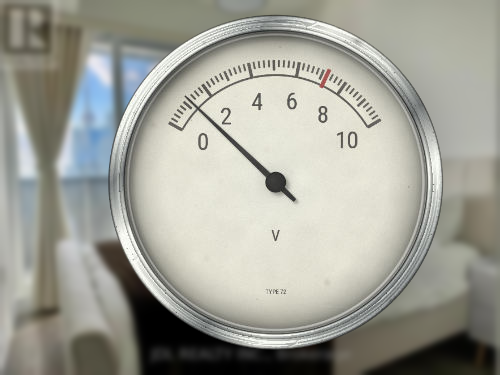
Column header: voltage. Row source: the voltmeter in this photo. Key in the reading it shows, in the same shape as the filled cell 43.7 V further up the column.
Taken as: 1.2 V
